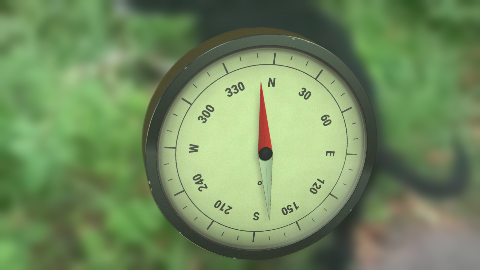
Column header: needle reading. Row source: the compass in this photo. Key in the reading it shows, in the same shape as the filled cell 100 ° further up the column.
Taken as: 350 °
